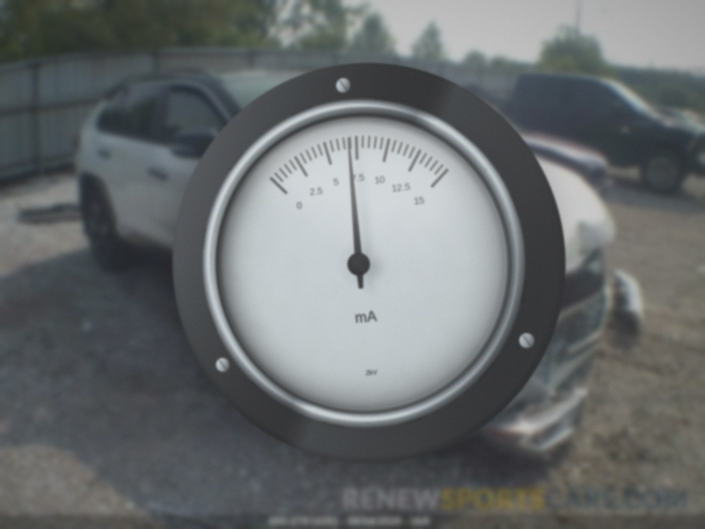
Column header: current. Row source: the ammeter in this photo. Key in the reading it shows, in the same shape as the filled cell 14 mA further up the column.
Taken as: 7 mA
